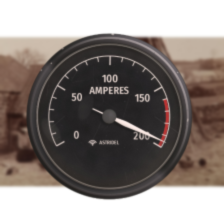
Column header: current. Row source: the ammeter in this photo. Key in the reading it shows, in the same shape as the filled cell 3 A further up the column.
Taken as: 195 A
